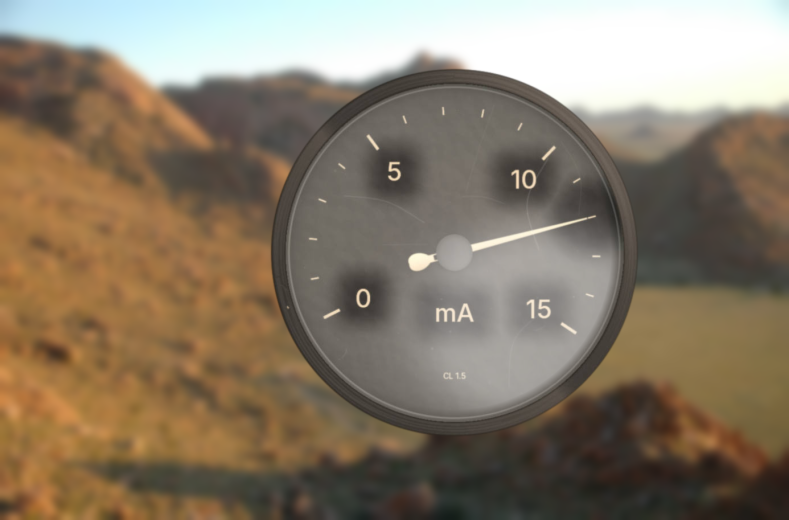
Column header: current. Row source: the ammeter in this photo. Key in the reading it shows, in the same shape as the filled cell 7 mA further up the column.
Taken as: 12 mA
